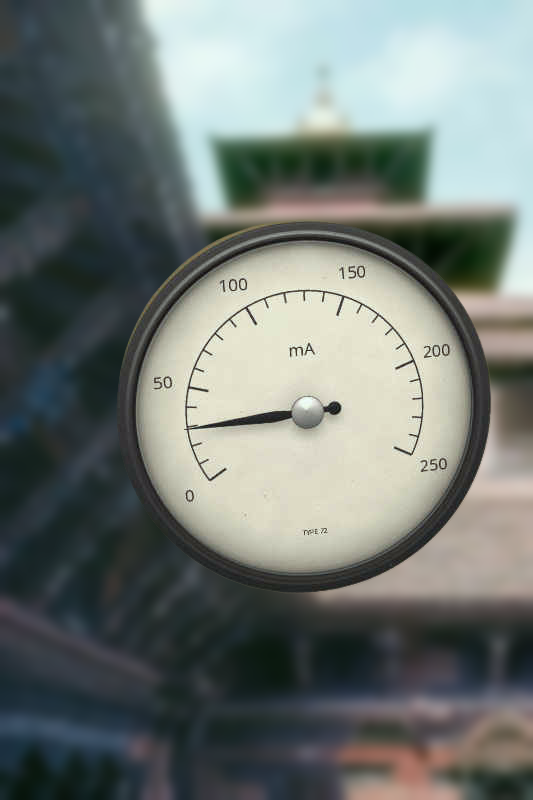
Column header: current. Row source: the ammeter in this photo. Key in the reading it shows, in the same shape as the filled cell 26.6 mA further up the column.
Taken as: 30 mA
